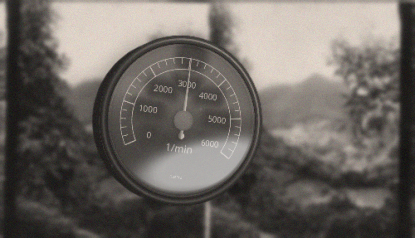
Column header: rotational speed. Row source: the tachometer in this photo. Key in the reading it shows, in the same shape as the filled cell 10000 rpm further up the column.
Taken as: 3000 rpm
